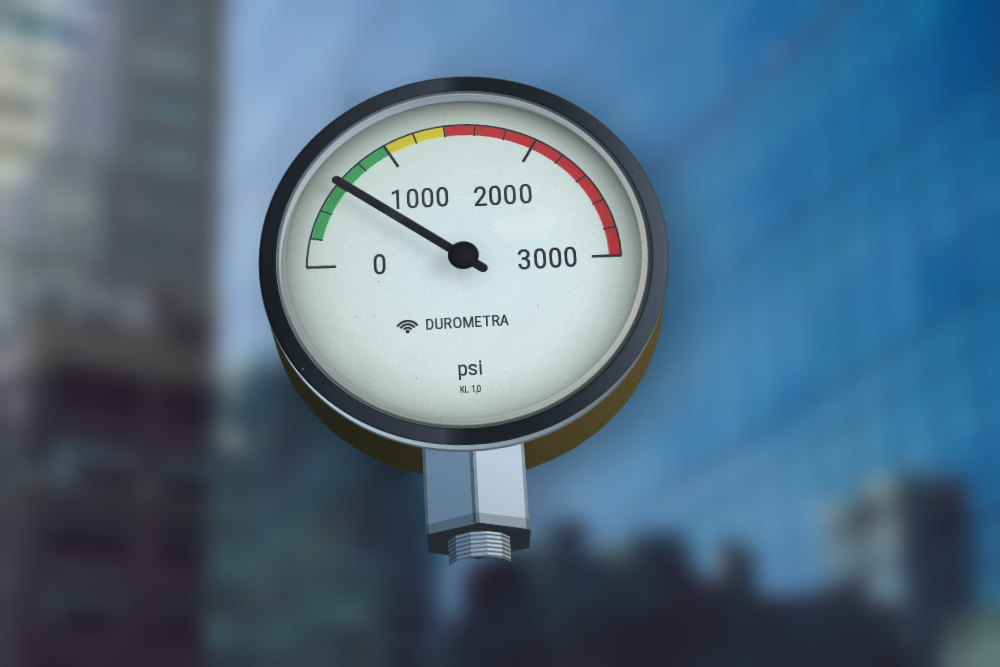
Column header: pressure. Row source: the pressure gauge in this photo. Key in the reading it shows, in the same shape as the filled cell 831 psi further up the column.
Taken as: 600 psi
